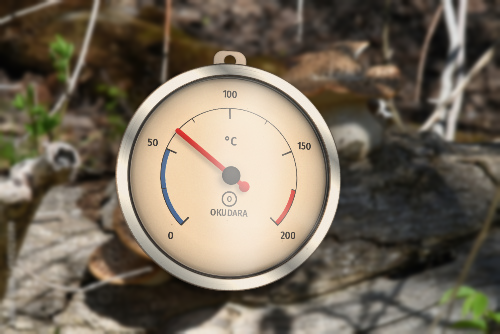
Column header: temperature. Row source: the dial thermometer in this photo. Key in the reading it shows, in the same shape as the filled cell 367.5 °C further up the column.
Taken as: 62.5 °C
